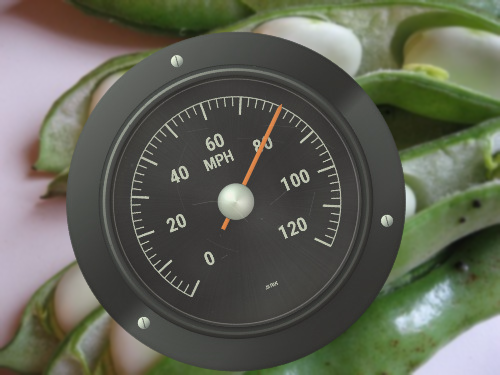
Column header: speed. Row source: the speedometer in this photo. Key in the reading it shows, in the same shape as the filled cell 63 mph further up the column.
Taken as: 80 mph
